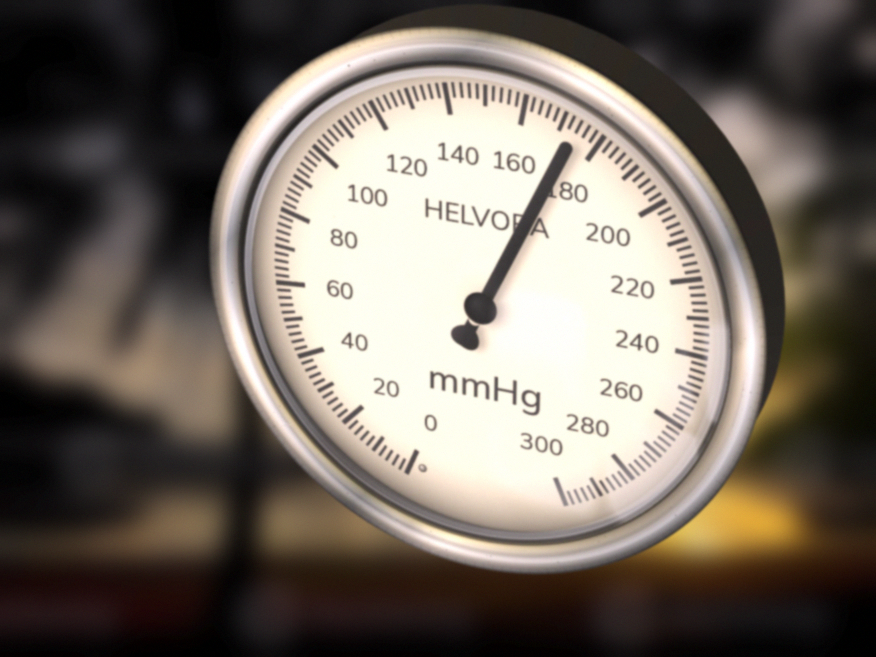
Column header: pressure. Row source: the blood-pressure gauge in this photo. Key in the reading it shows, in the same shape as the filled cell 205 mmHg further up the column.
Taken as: 174 mmHg
